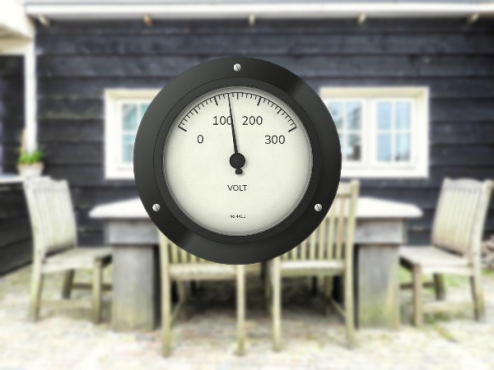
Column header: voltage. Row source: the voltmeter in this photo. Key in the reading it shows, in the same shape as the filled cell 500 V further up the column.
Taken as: 130 V
